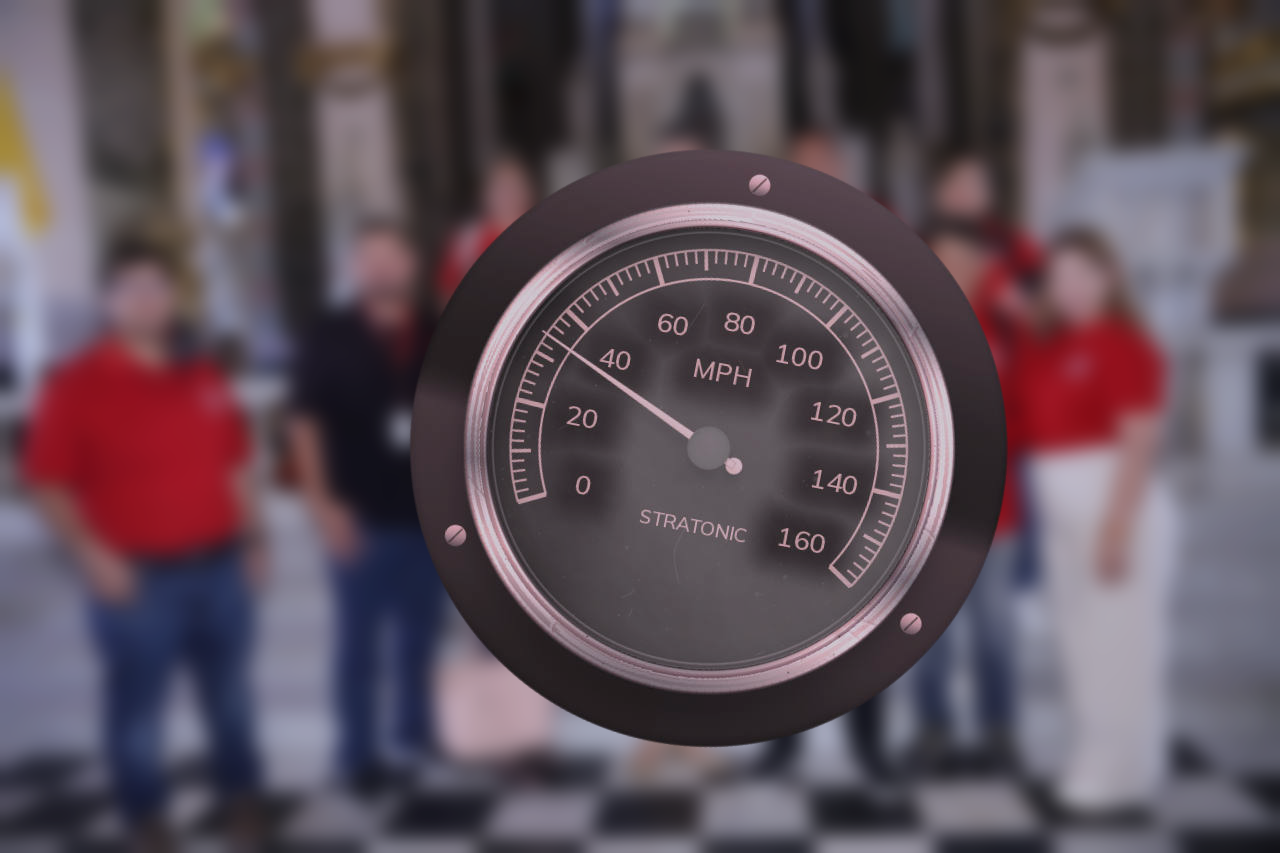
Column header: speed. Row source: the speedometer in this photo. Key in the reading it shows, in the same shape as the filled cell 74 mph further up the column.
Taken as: 34 mph
